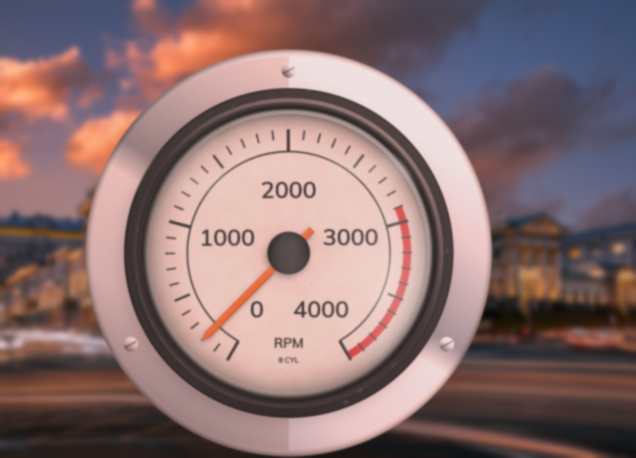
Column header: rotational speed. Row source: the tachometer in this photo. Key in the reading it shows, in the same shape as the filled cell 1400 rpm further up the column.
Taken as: 200 rpm
